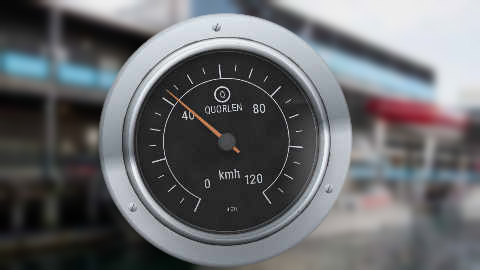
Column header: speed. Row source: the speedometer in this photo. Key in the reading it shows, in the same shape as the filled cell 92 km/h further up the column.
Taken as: 42.5 km/h
